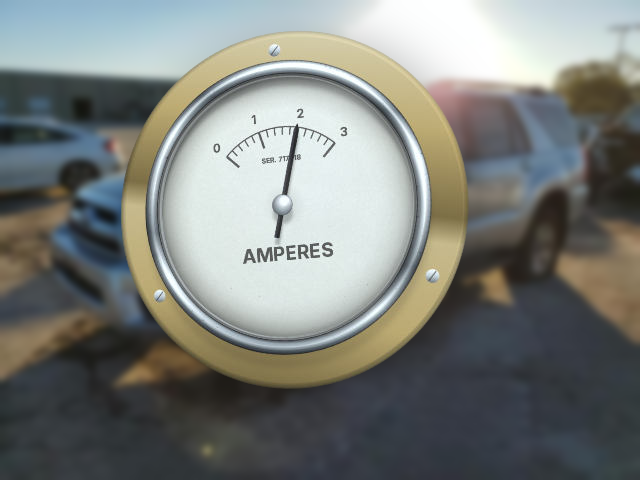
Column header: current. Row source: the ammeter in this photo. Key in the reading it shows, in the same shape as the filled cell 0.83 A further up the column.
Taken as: 2 A
